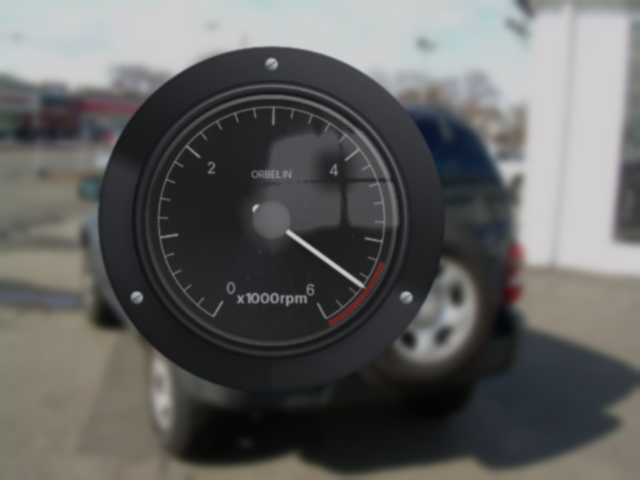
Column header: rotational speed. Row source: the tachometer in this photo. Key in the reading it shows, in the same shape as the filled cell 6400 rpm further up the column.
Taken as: 5500 rpm
